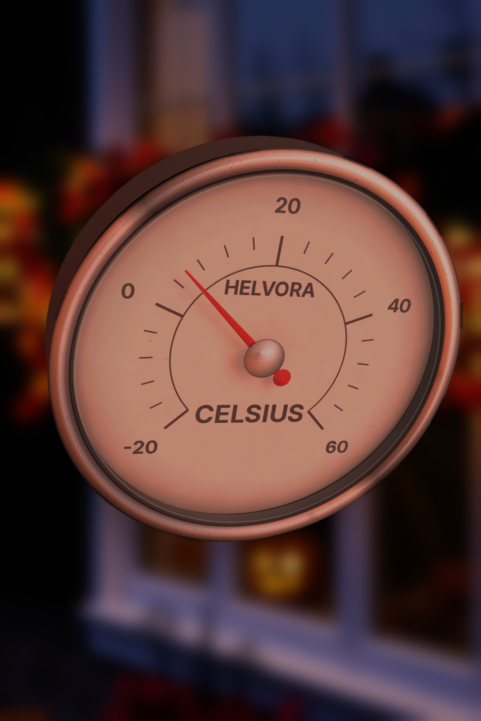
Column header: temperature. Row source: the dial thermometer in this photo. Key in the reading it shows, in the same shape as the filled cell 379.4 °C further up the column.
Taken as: 6 °C
